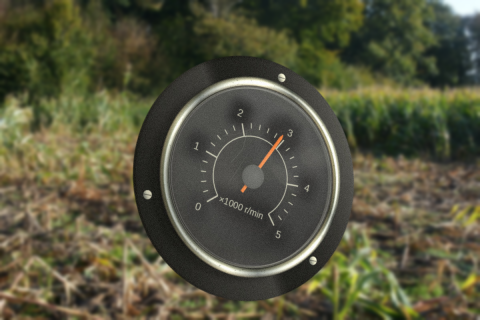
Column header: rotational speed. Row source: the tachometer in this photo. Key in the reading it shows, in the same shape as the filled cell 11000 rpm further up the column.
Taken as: 2900 rpm
